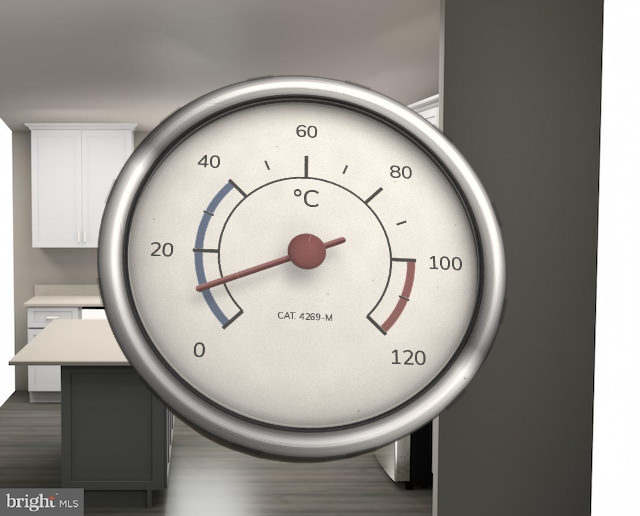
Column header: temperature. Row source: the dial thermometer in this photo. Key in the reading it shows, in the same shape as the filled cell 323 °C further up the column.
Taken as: 10 °C
